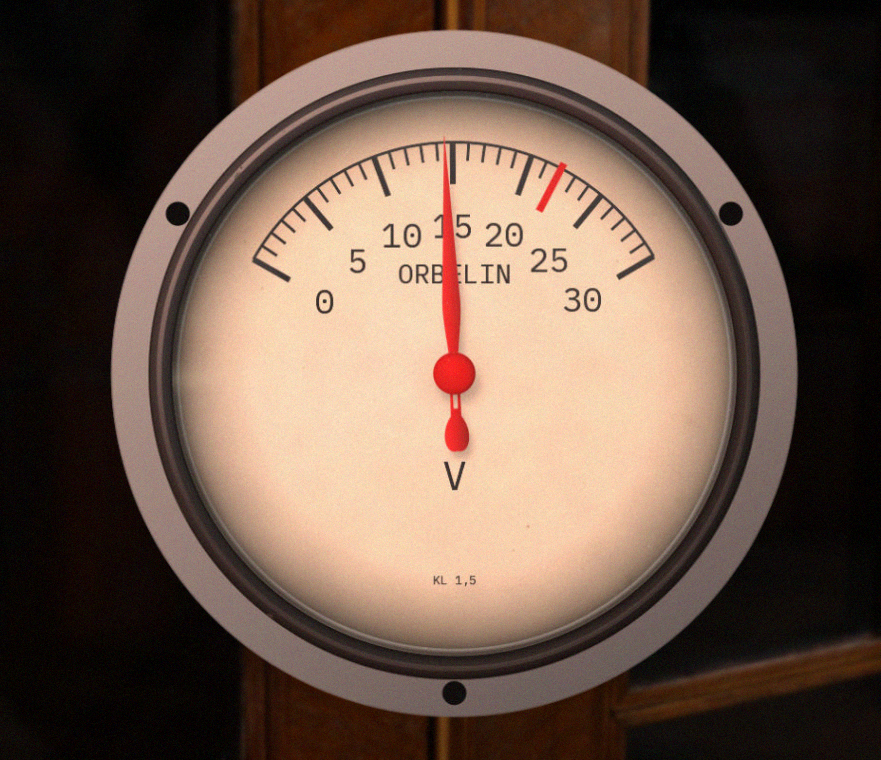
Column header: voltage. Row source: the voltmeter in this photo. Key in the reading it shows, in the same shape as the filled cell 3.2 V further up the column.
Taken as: 14.5 V
